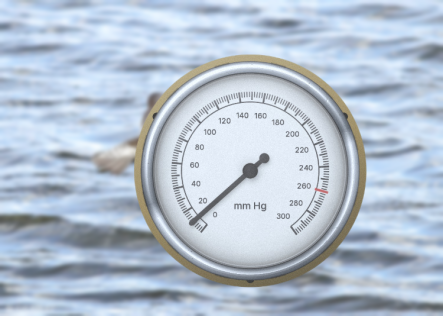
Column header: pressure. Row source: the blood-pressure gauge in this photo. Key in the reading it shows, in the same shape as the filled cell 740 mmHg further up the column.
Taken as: 10 mmHg
